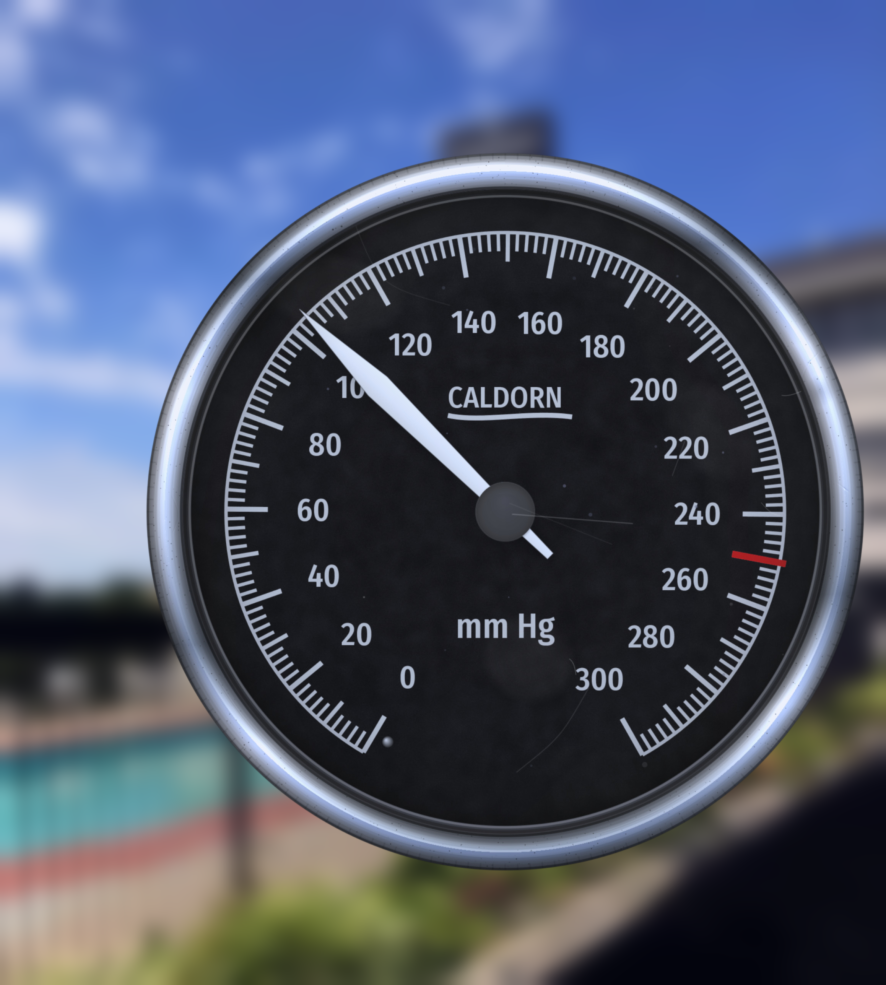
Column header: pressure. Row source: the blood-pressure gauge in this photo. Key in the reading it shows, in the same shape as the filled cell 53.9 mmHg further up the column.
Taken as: 104 mmHg
